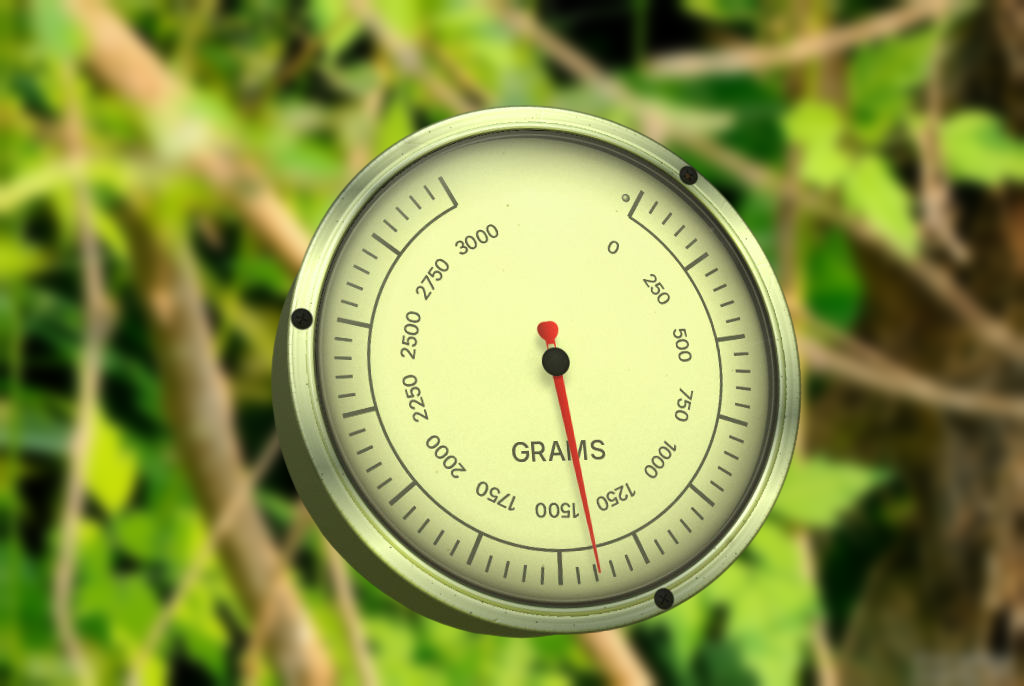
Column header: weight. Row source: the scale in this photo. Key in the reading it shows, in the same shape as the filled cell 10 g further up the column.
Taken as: 1400 g
